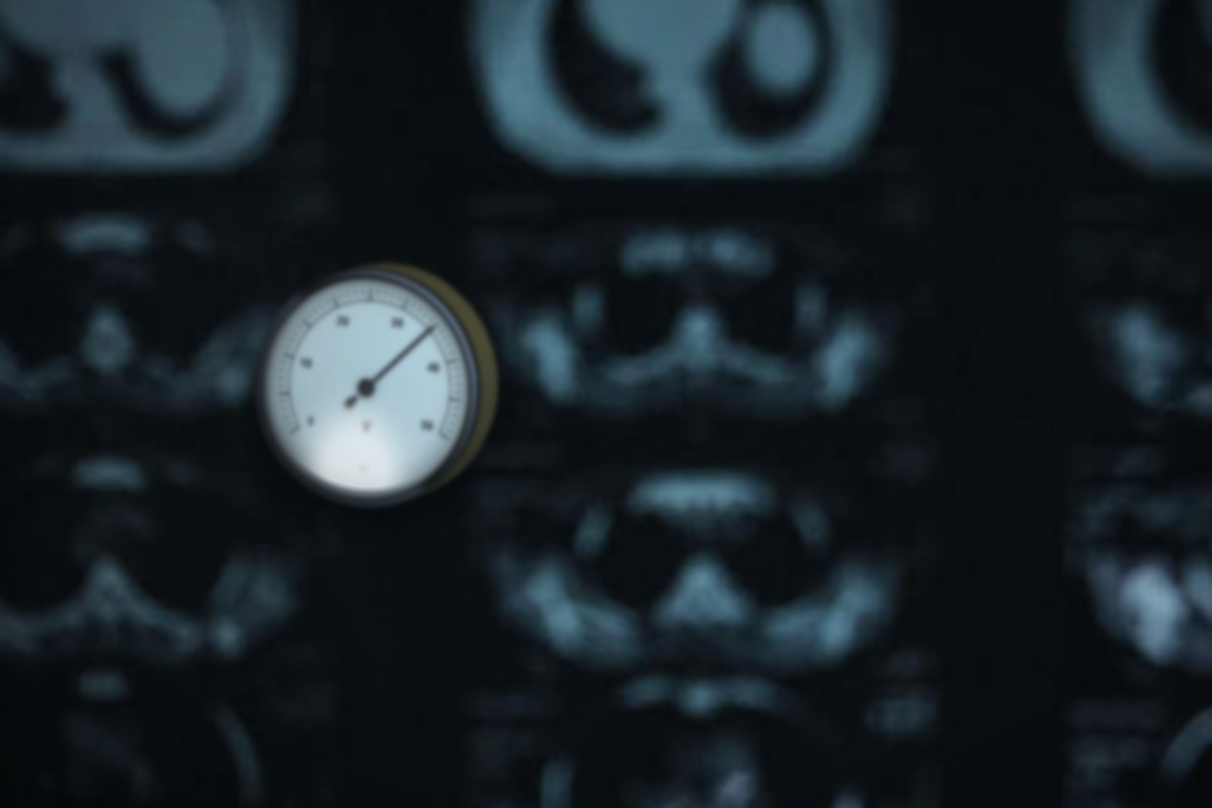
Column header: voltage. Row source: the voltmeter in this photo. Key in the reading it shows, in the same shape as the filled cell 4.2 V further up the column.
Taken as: 35 V
